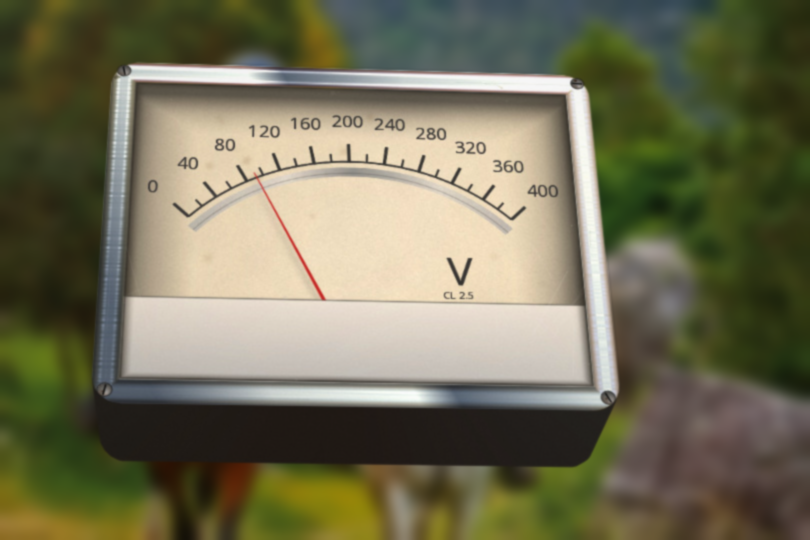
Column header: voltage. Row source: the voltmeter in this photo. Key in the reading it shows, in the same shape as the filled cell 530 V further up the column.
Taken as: 90 V
